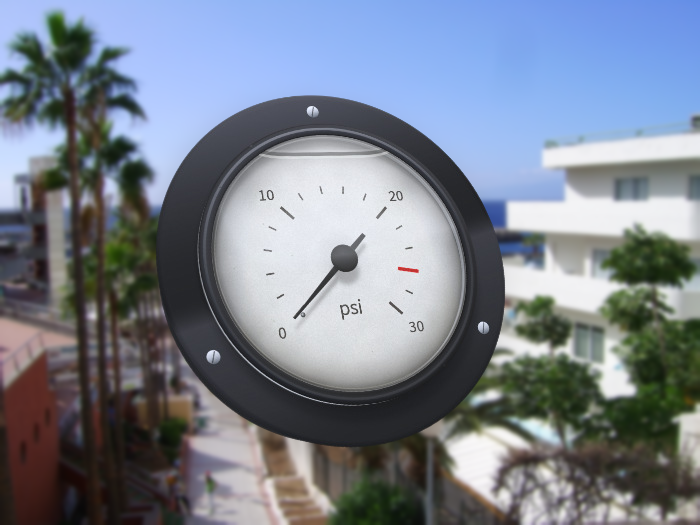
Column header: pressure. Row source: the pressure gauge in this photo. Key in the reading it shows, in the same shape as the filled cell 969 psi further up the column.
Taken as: 0 psi
